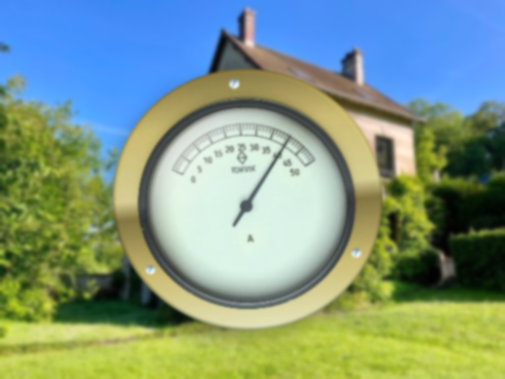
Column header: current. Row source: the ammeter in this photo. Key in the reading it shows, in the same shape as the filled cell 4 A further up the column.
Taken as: 40 A
